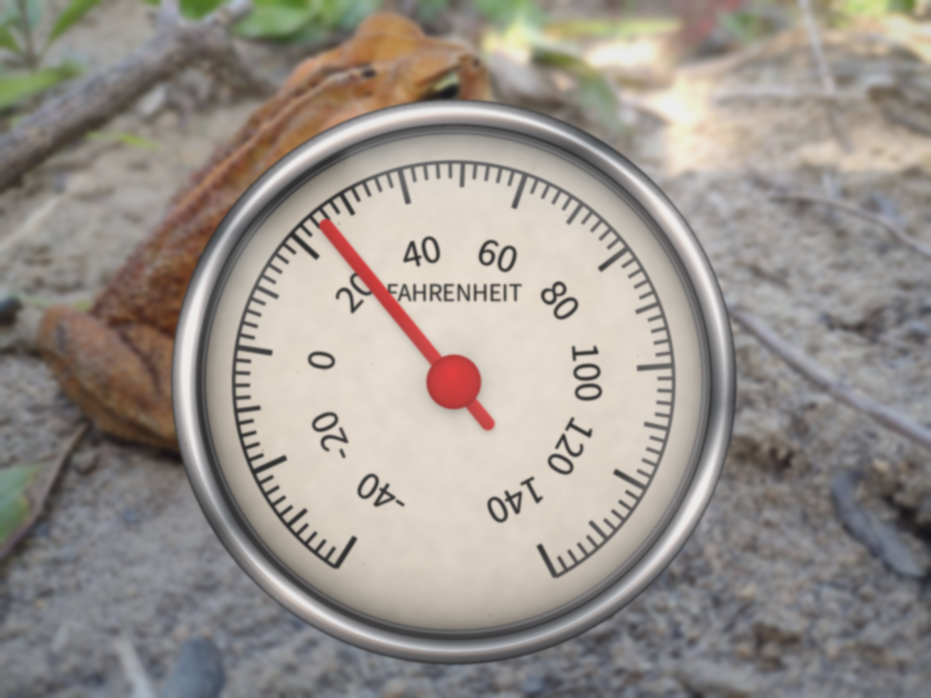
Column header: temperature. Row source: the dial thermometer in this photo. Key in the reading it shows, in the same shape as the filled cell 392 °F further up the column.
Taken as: 25 °F
